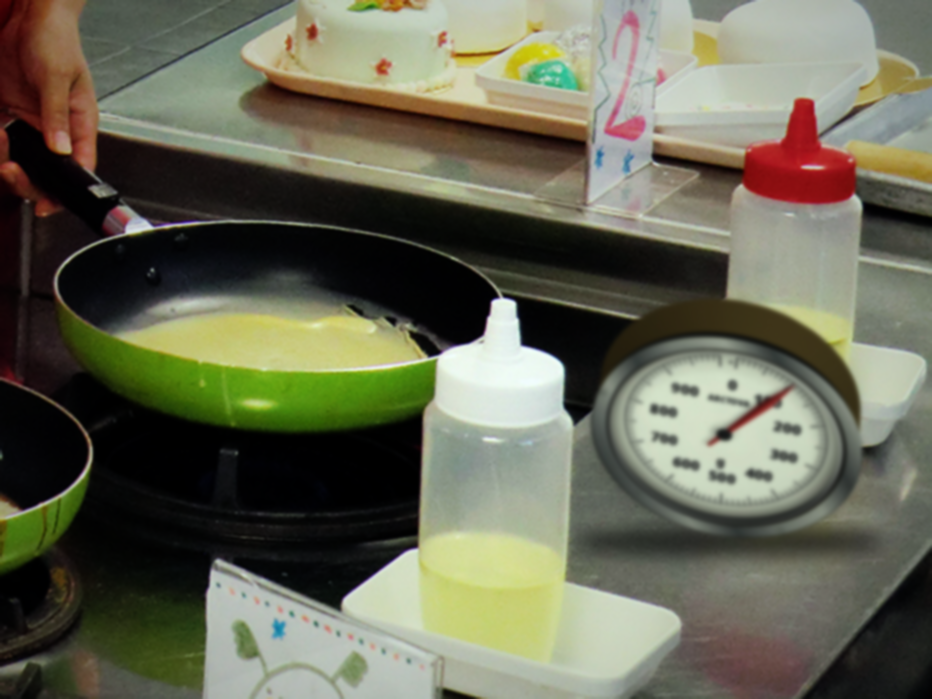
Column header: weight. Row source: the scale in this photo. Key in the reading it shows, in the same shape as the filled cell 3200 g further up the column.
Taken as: 100 g
